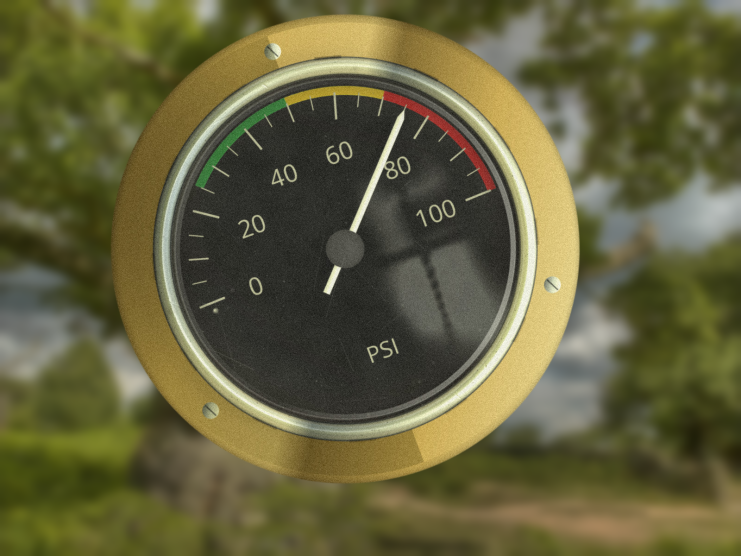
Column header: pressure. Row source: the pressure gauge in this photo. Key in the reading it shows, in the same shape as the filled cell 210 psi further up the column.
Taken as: 75 psi
